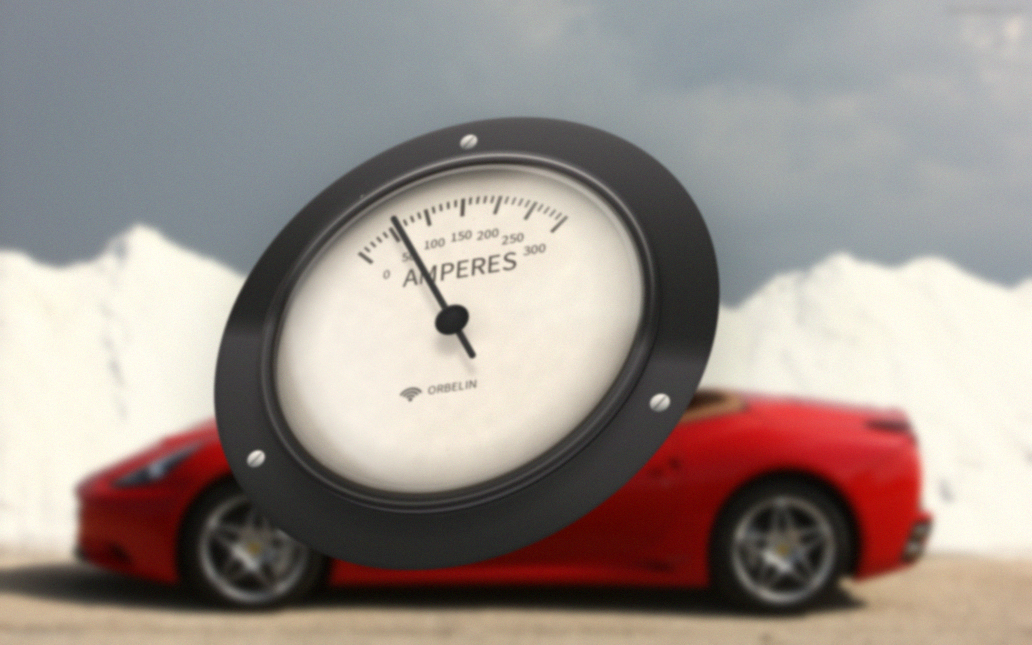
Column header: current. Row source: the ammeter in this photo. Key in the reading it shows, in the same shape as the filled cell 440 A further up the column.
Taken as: 60 A
